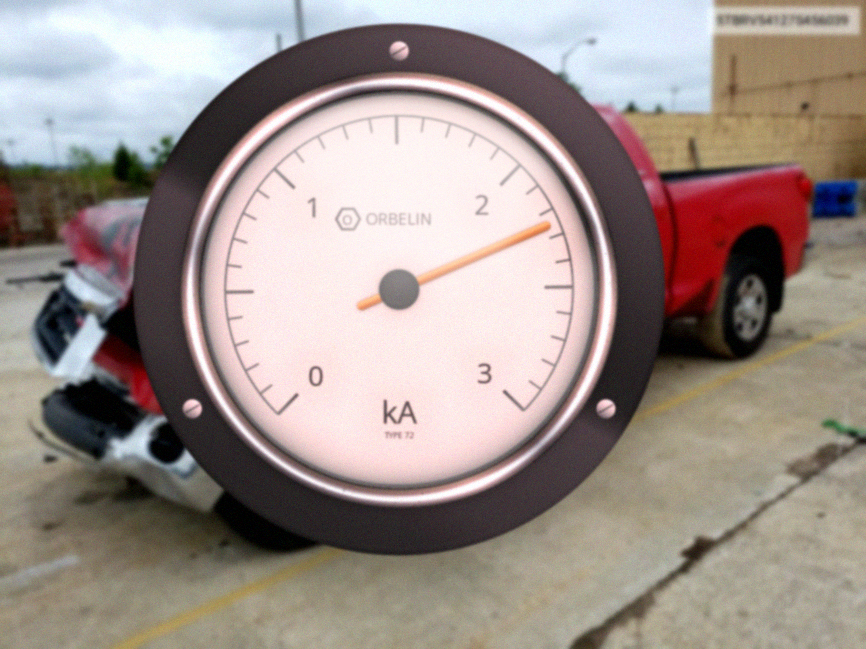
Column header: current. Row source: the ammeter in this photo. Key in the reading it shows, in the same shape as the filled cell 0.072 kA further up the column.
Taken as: 2.25 kA
